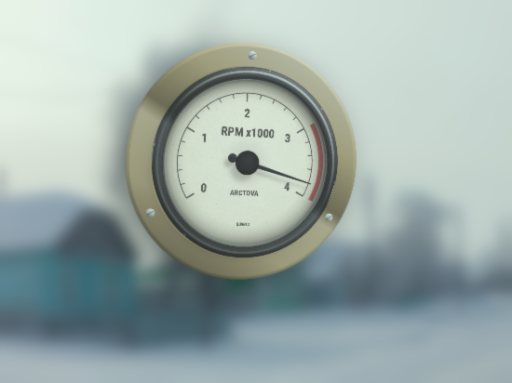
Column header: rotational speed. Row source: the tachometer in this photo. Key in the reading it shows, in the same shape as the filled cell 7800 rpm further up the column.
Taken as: 3800 rpm
